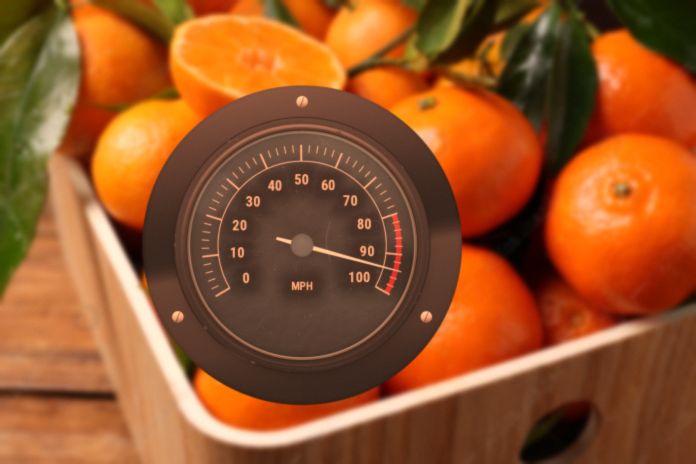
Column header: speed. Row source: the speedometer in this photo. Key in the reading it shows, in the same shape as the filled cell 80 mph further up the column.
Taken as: 94 mph
